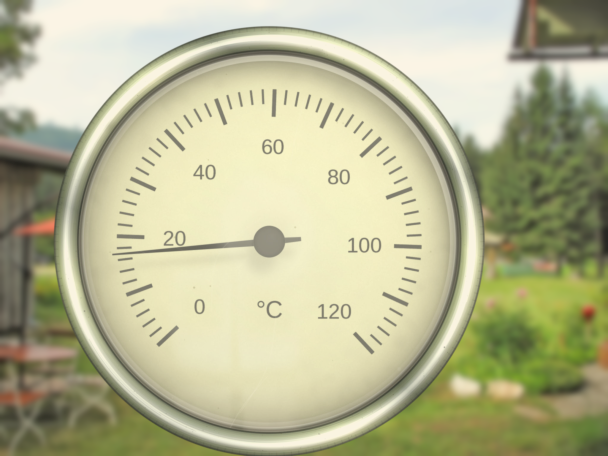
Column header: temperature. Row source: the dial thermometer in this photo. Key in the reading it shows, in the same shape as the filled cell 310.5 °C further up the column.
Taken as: 17 °C
